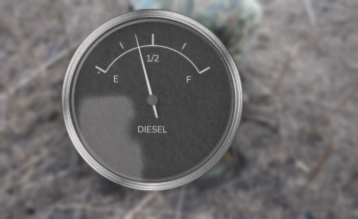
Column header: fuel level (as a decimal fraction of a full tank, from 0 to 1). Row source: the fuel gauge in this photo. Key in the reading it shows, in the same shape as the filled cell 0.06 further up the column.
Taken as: 0.375
